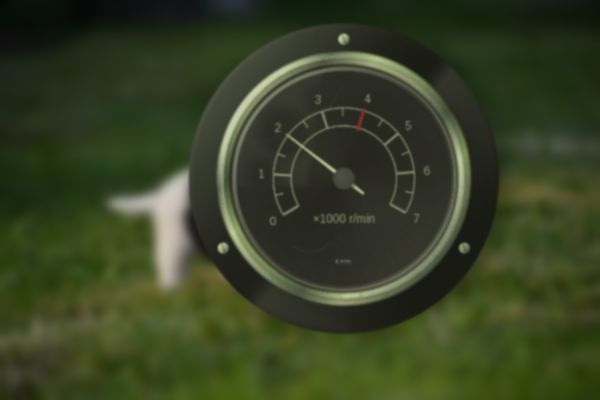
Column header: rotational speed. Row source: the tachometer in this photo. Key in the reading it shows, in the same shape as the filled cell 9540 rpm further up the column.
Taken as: 2000 rpm
